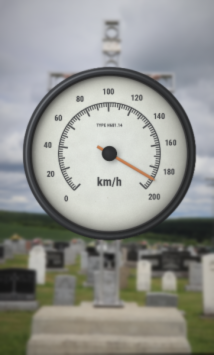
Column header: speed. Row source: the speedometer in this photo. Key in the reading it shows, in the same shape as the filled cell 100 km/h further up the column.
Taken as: 190 km/h
